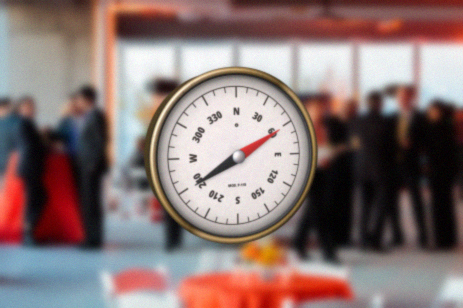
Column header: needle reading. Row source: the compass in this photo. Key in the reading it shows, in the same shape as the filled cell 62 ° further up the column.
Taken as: 60 °
